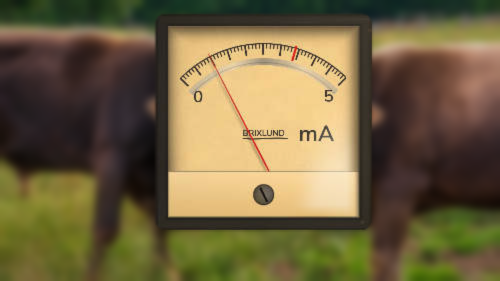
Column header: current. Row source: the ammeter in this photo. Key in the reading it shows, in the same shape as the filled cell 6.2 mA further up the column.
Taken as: 1 mA
